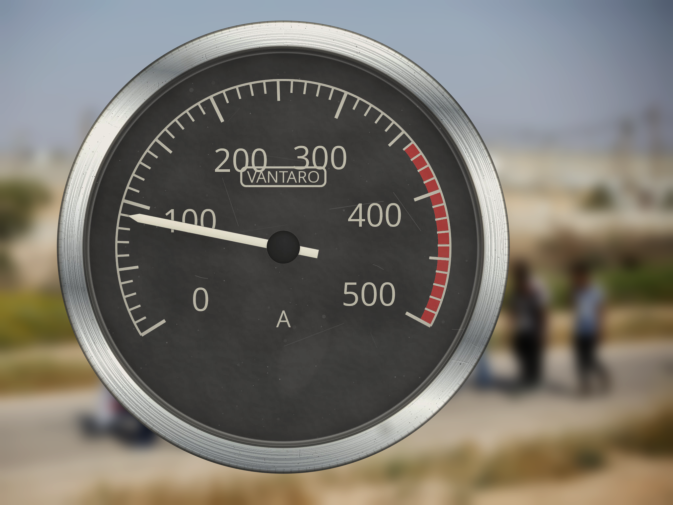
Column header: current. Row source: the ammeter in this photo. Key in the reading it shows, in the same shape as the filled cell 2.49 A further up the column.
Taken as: 90 A
